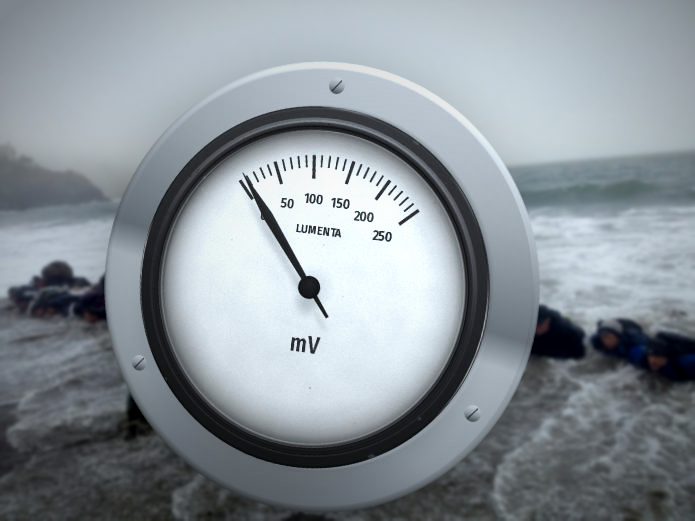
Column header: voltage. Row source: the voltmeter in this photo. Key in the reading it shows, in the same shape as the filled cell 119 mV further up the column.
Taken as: 10 mV
